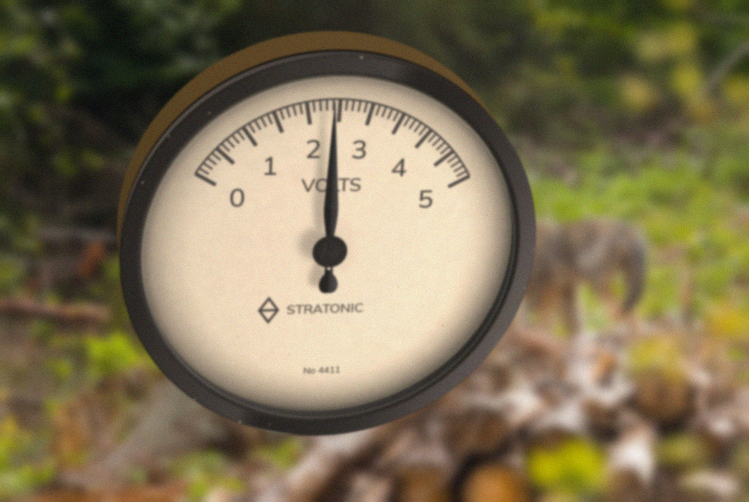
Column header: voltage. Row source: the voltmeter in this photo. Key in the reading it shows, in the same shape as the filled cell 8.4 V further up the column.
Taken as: 2.4 V
